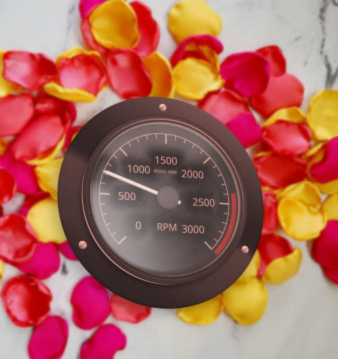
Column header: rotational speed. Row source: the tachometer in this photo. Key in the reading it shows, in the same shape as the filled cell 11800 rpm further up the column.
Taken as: 700 rpm
